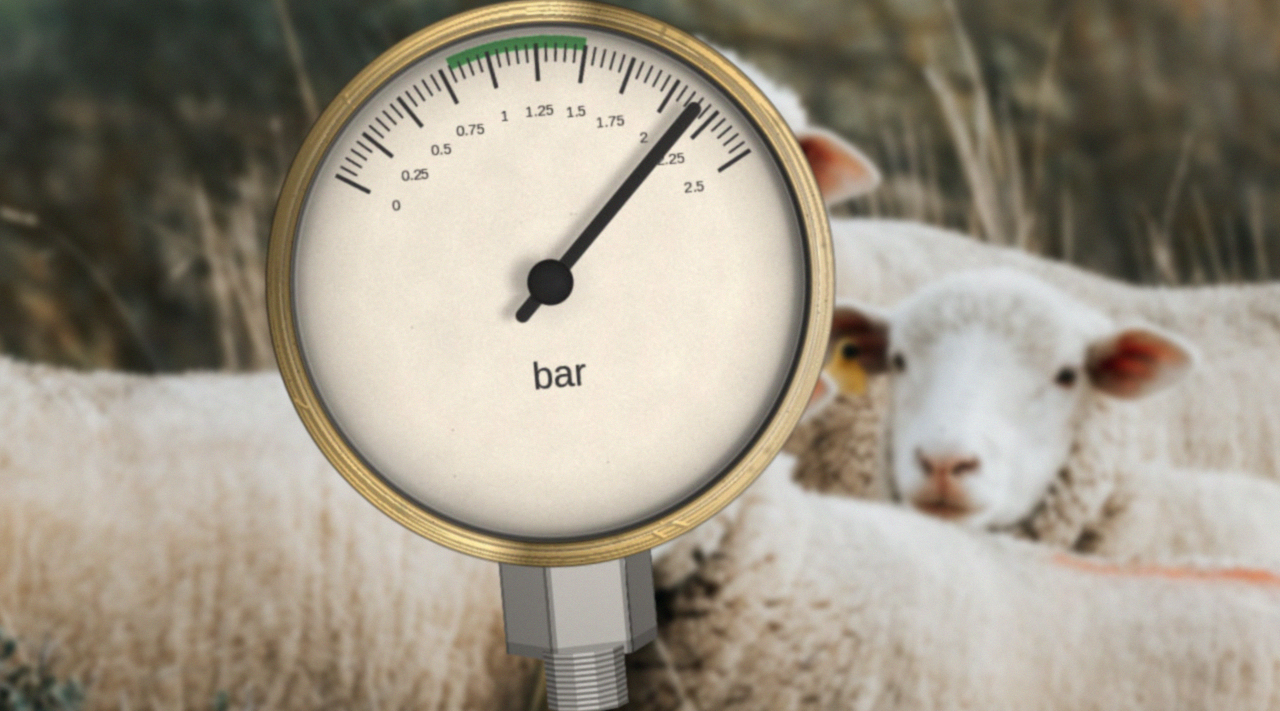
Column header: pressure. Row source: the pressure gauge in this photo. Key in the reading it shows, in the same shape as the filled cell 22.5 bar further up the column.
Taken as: 2.15 bar
